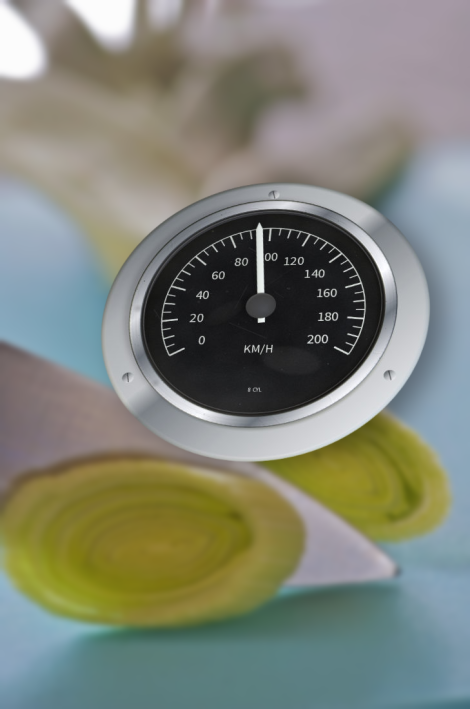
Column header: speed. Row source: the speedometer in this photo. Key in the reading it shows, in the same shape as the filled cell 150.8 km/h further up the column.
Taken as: 95 km/h
